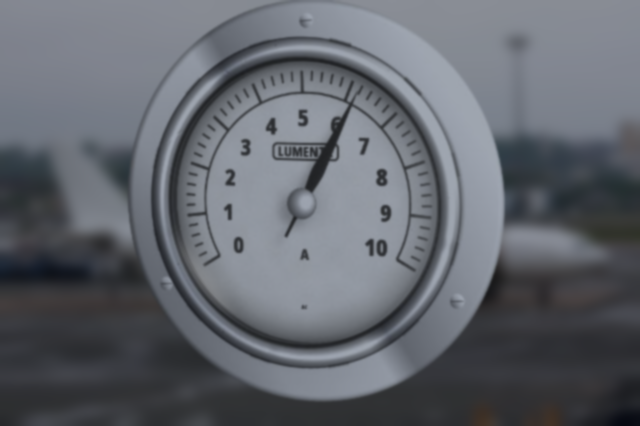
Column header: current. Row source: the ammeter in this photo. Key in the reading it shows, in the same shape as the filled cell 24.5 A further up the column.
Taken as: 6.2 A
